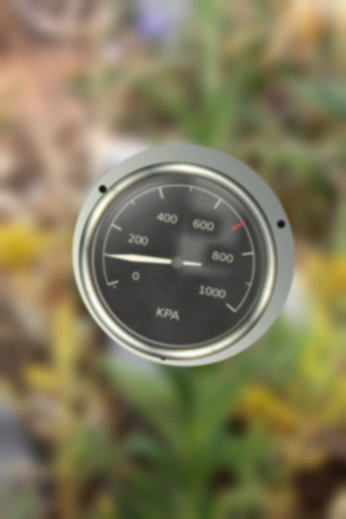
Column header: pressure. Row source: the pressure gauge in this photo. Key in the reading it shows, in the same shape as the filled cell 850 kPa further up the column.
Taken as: 100 kPa
